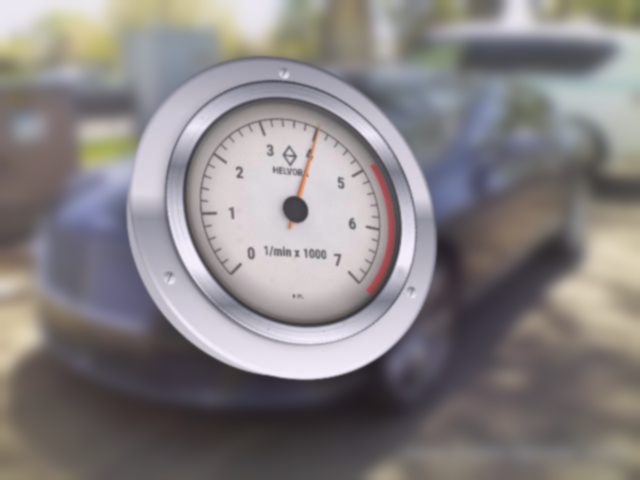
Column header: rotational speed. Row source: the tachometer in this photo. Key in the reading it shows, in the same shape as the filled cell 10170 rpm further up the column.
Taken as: 4000 rpm
